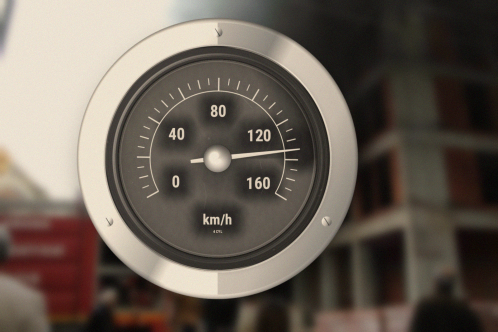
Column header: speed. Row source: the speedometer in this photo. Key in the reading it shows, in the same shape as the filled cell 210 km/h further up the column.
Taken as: 135 km/h
